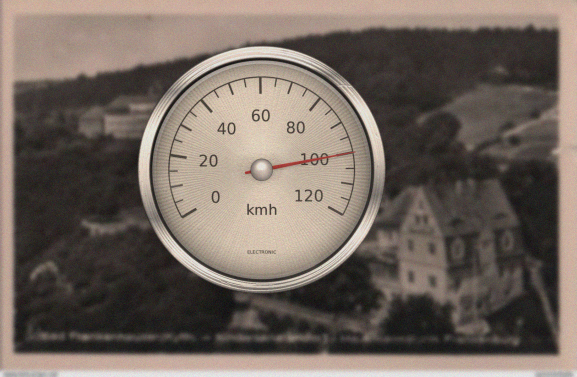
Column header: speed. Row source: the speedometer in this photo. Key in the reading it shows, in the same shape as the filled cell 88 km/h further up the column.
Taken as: 100 km/h
